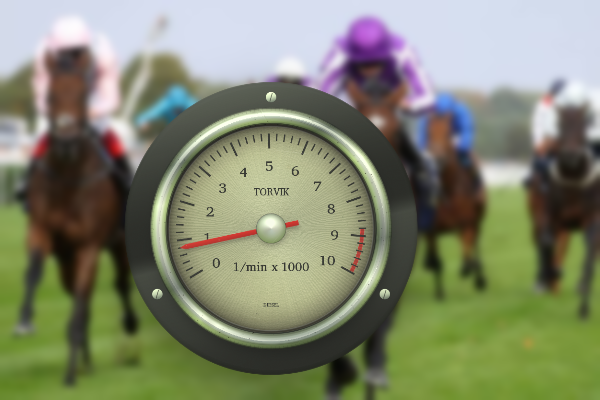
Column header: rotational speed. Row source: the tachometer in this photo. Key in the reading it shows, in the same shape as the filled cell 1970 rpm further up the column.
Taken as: 800 rpm
